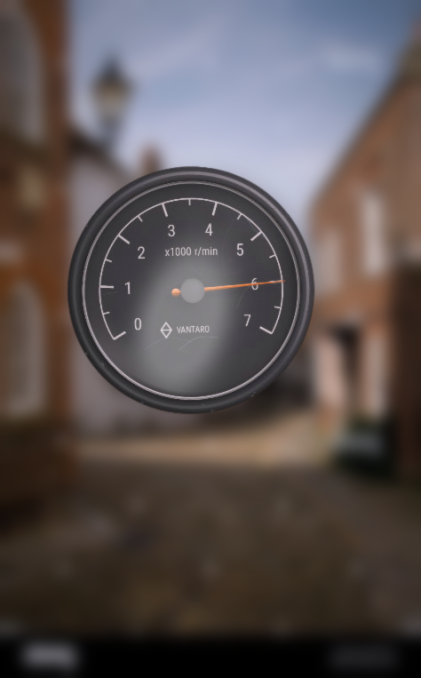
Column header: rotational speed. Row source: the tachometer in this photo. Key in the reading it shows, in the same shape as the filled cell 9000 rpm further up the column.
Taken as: 6000 rpm
